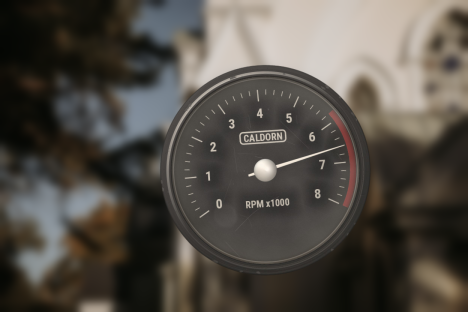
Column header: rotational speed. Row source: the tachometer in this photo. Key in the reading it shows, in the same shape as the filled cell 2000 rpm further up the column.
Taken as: 6600 rpm
